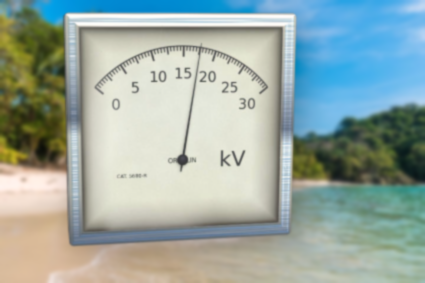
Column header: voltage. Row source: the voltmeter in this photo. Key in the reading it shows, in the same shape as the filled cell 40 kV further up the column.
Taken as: 17.5 kV
